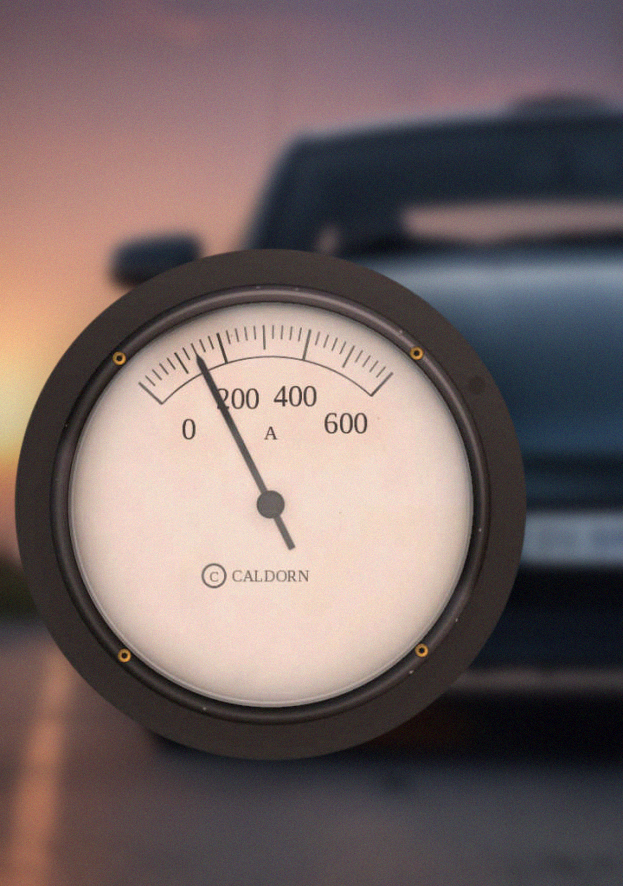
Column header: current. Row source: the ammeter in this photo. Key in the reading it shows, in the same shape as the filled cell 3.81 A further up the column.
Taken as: 140 A
